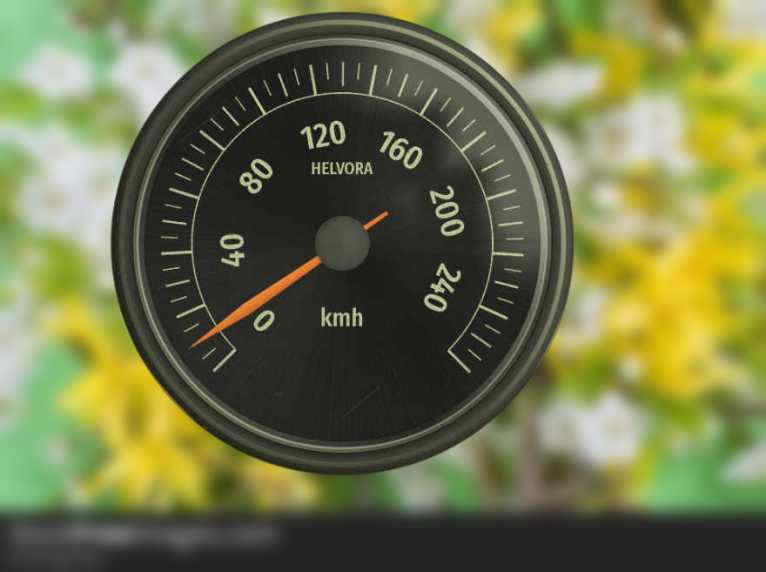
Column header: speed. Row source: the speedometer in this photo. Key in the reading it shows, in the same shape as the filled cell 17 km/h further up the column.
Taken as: 10 km/h
